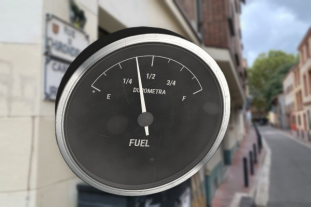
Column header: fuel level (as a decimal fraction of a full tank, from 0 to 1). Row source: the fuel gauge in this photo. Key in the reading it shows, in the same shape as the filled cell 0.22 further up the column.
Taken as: 0.375
